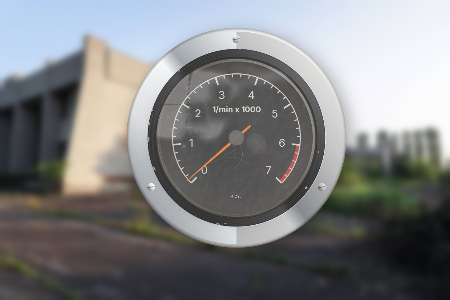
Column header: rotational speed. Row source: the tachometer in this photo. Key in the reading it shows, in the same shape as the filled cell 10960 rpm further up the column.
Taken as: 100 rpm
